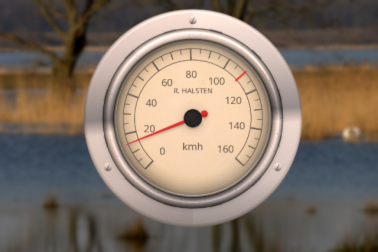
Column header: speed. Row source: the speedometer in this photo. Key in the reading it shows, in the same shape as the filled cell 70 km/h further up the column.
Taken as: 15 km/h
